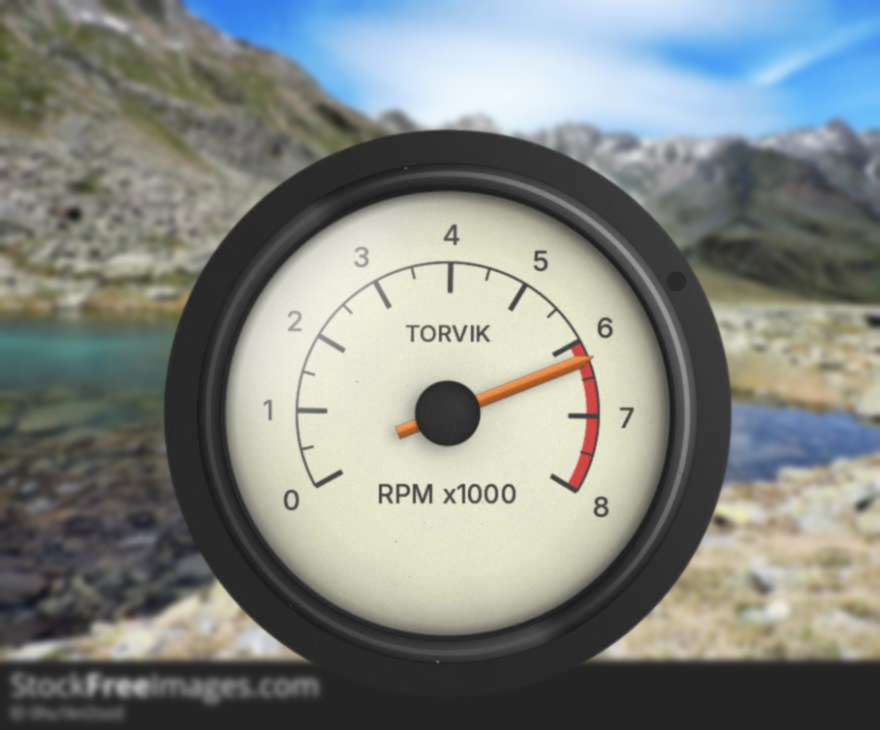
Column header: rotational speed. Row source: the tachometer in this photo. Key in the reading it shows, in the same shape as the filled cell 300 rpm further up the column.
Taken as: 6250 rpm
